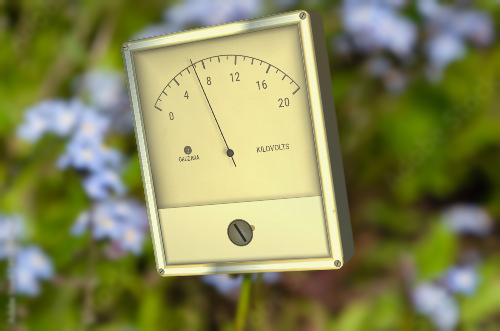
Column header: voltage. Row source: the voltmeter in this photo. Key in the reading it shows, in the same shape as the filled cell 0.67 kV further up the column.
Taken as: 7 kV
